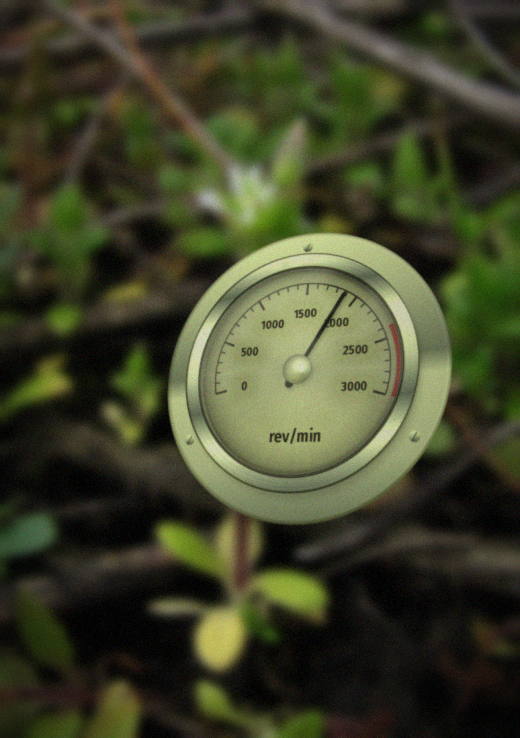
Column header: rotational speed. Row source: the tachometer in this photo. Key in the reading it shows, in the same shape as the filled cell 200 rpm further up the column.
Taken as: 1900 rpm
